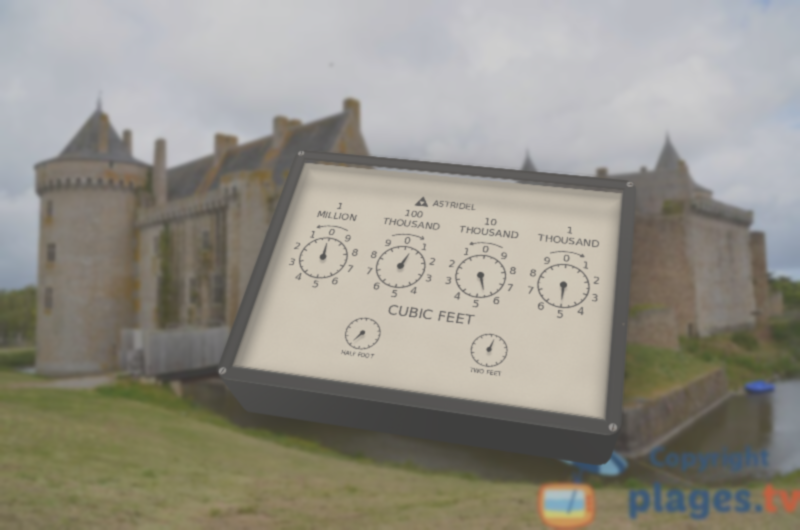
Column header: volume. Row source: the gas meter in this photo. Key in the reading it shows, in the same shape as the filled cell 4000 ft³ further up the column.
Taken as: 5500 ft³
